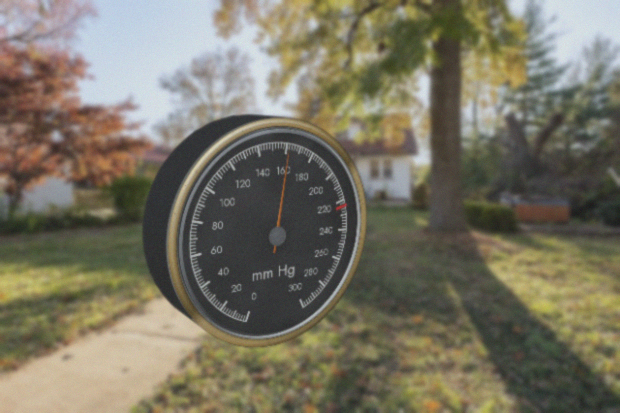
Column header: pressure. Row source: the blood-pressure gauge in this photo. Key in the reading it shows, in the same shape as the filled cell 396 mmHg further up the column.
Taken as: 160 mmHg
